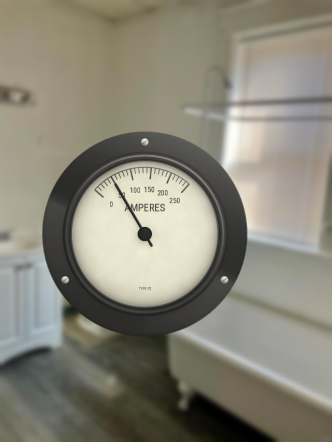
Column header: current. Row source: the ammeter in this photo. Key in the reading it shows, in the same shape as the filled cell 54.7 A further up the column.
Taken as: 50 A
